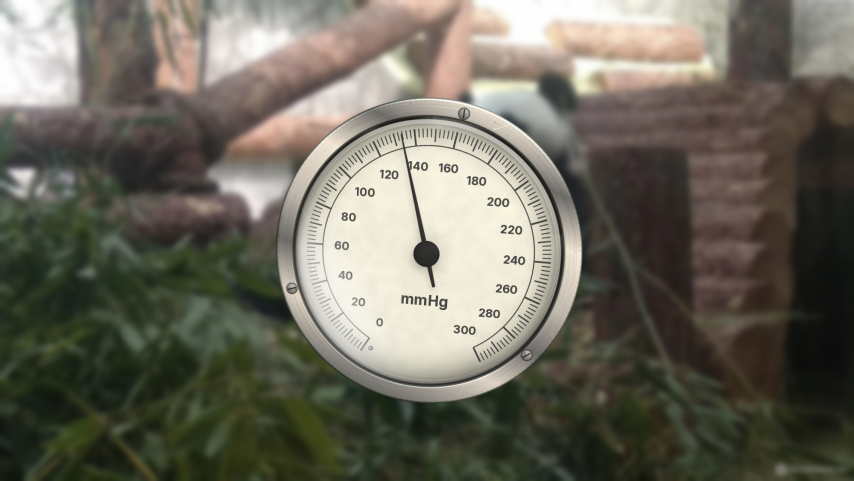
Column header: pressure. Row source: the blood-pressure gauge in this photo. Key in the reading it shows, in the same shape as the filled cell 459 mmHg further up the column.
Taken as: 134 mmHg
